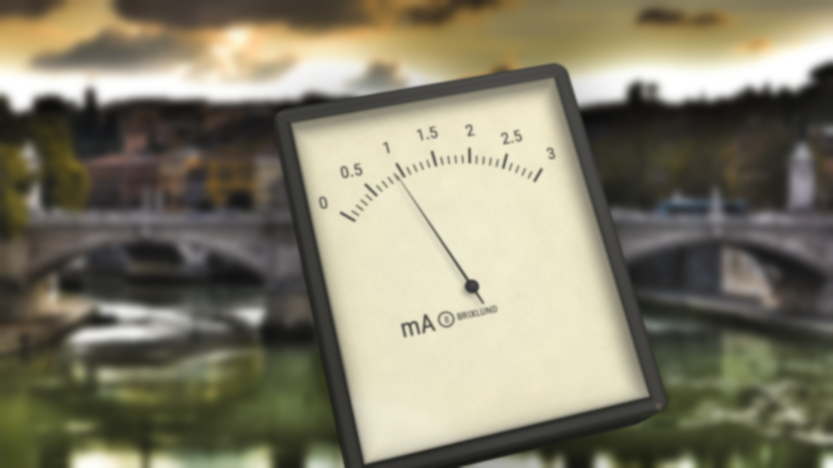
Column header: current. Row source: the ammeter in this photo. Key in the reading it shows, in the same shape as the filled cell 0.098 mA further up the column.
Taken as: 0.9 mA
